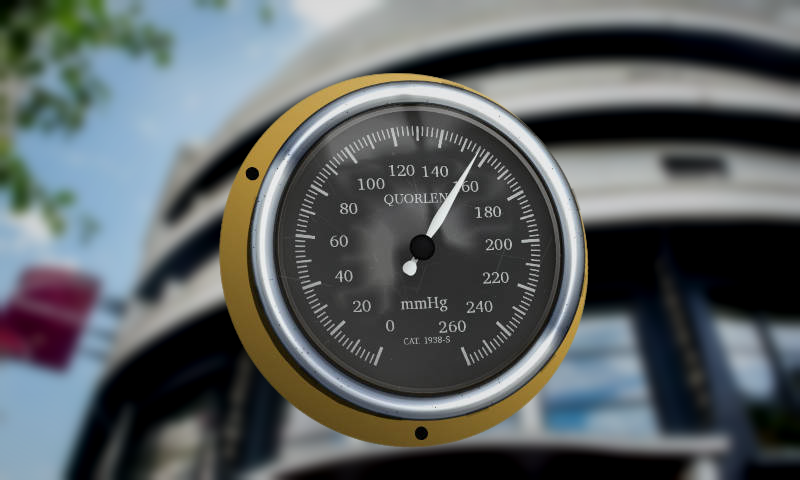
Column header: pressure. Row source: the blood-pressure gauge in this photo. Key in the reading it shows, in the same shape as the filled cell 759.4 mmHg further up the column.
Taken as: 156 mmHg
